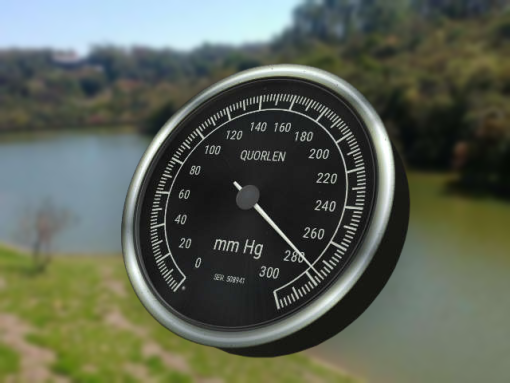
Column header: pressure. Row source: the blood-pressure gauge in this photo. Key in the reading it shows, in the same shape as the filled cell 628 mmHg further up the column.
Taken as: 276 mmHg
